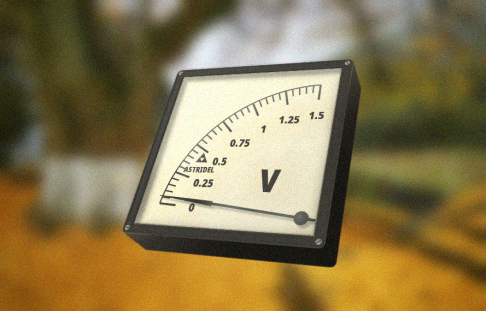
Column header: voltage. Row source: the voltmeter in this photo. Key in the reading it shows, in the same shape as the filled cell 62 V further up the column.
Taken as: 0.05 V
